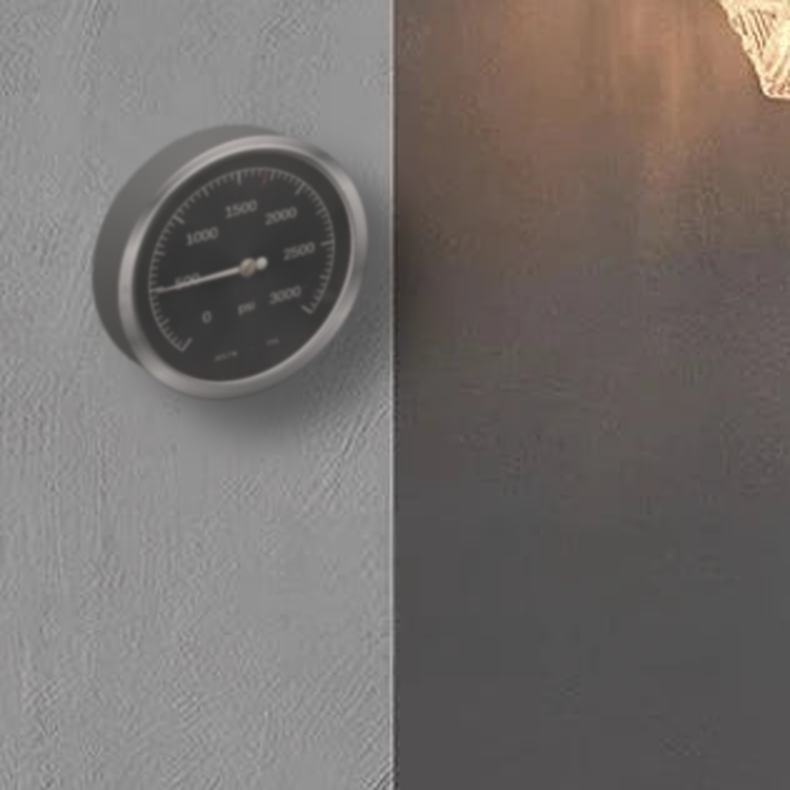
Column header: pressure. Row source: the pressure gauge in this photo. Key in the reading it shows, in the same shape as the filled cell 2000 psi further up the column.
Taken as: 500 psi
